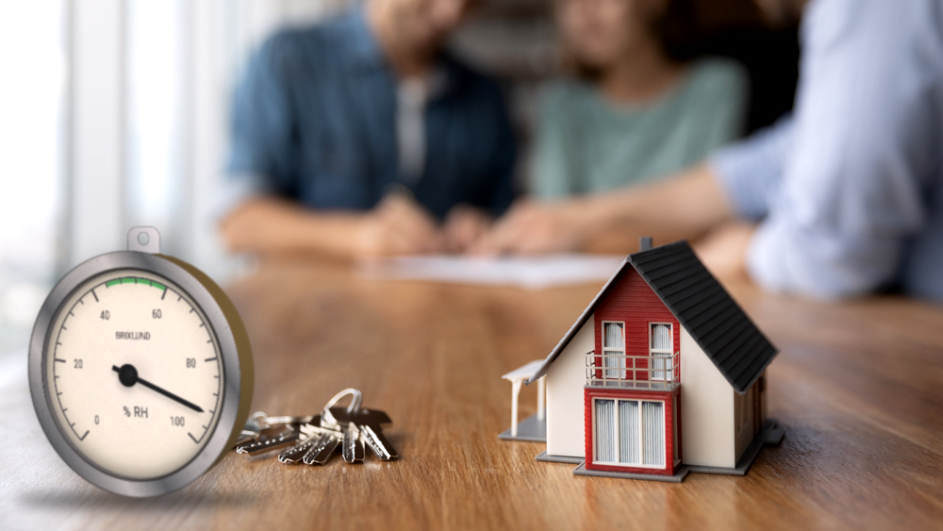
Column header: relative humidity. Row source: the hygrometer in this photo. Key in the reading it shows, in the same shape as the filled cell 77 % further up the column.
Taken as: 92 %
